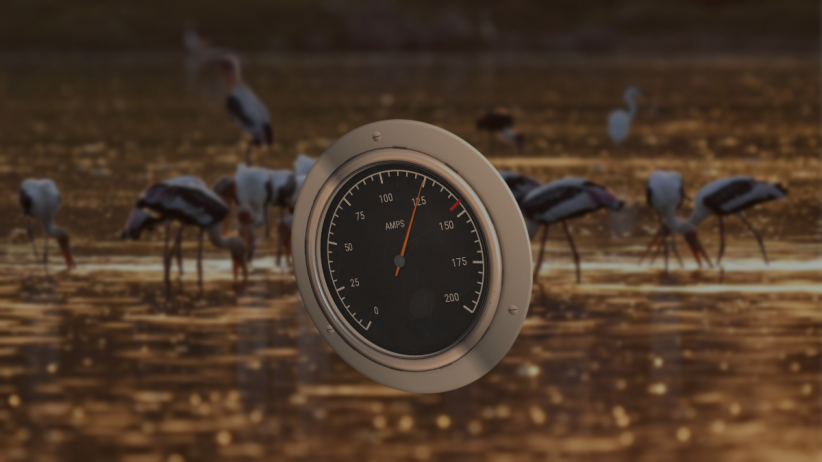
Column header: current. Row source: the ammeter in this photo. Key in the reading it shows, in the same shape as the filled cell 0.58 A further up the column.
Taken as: 125 A
